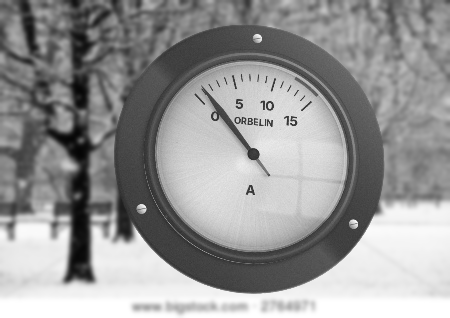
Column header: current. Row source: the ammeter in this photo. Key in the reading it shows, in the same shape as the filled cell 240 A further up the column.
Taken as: 1 A
